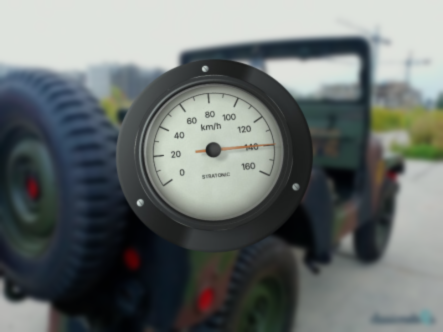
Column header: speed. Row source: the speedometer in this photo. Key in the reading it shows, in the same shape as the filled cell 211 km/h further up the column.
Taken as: 140 km/h
